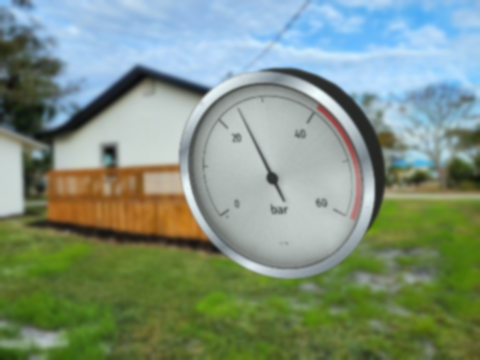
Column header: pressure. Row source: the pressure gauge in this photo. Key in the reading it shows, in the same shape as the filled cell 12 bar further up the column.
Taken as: 25 bar
